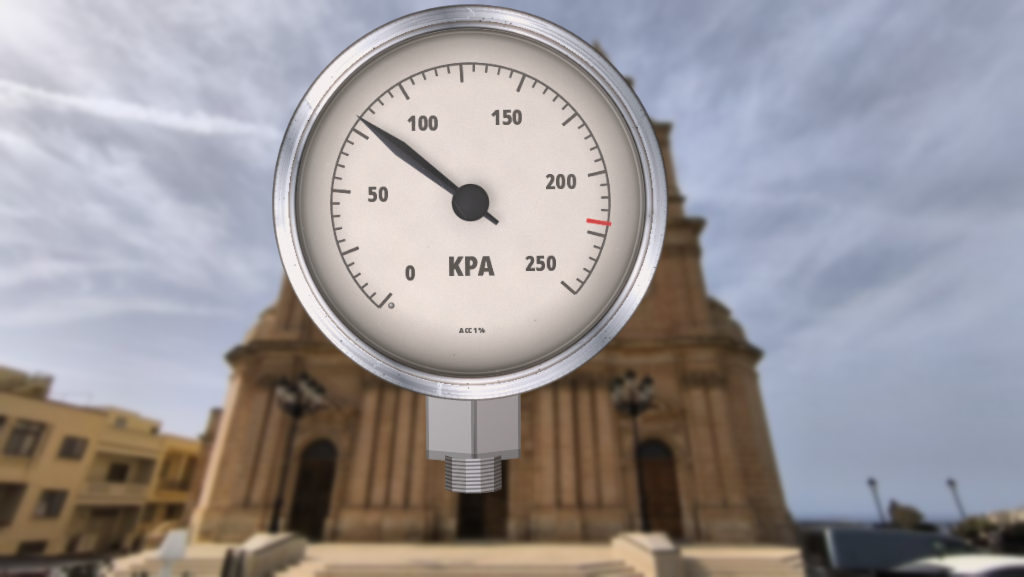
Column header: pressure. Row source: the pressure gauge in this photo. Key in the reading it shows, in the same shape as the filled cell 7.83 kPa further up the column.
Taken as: 80 kPa
